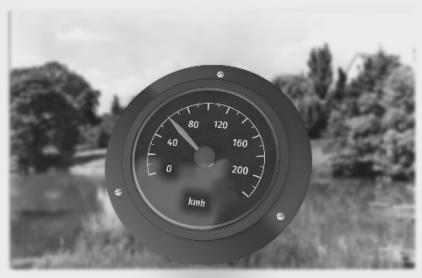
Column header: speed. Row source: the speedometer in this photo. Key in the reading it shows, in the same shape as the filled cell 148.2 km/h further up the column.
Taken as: 60 km/h
